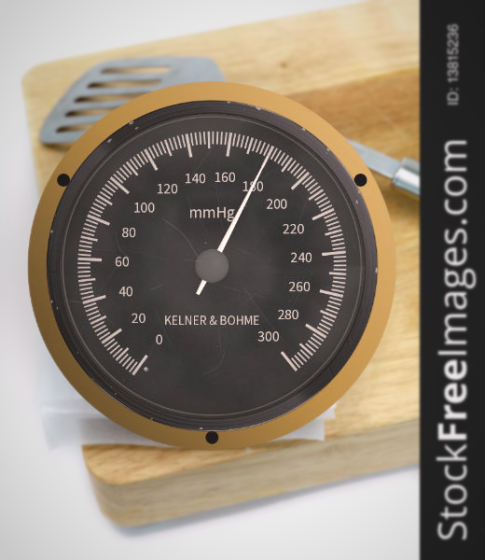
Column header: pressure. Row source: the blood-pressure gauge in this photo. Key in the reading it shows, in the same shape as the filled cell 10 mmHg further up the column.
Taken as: 180 mmHg
